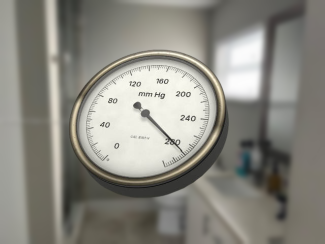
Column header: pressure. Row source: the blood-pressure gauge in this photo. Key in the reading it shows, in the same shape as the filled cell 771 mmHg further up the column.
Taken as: 280 mmHg
